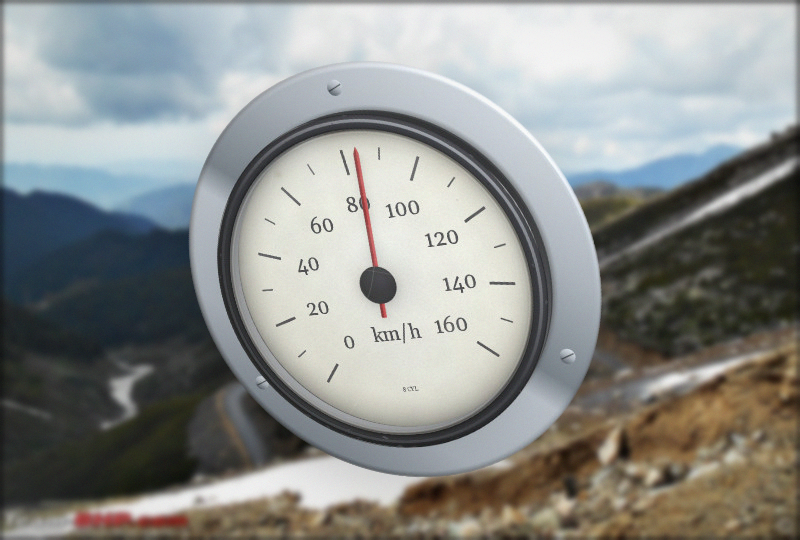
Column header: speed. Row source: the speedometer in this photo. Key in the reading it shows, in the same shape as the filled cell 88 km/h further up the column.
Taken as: 85 km/h
